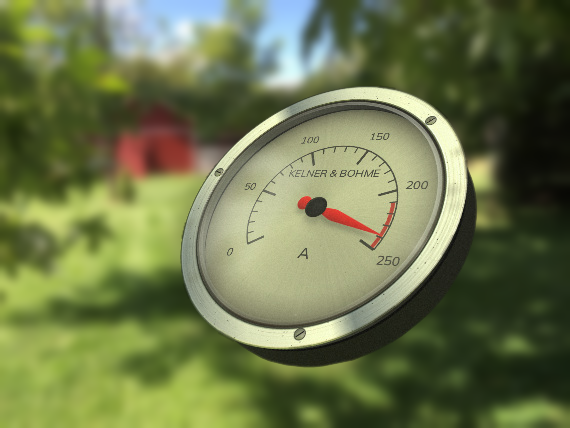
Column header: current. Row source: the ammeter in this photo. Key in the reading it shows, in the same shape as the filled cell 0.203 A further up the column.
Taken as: 240 A
